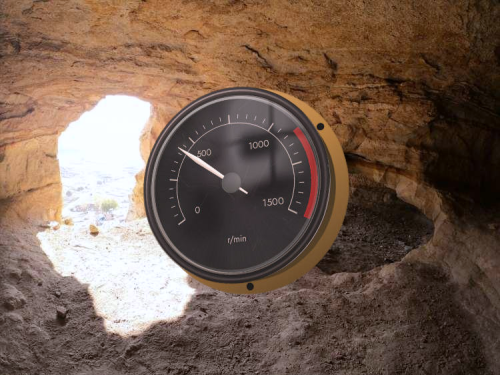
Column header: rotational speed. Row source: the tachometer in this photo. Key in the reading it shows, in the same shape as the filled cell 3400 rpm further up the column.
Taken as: 425 rpm
